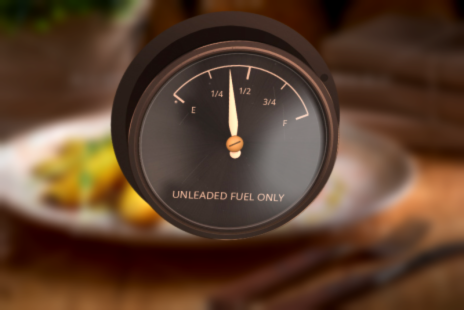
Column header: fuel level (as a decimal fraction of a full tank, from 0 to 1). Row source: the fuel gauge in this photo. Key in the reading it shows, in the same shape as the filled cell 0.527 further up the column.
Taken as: 0.375
